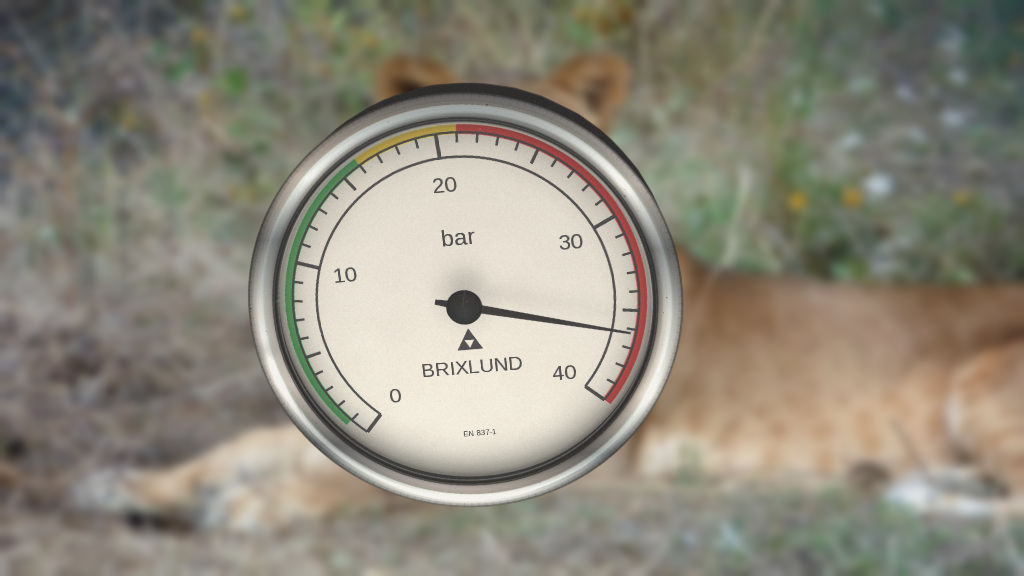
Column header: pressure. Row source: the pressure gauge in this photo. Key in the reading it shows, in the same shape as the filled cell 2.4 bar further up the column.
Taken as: 36 bar
